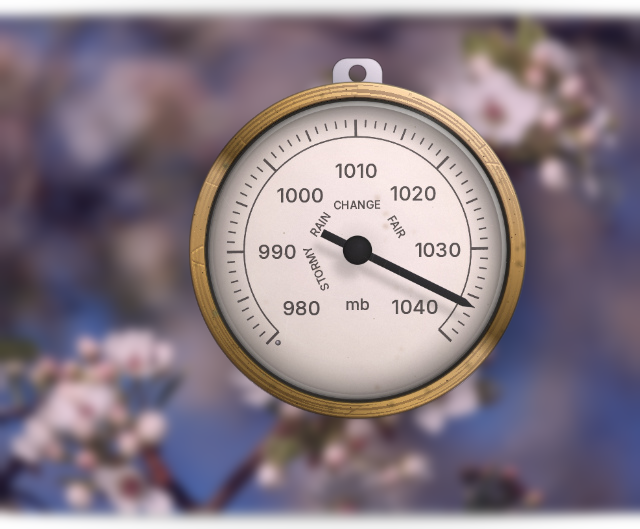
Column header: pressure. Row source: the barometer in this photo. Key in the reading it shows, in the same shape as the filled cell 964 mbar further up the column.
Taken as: 1036 mbar
